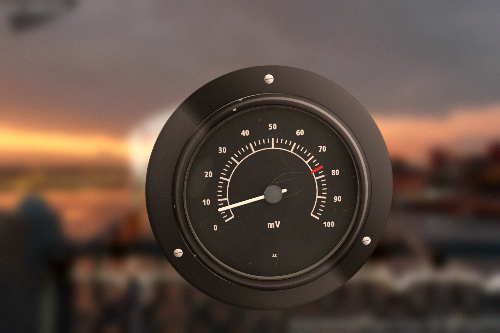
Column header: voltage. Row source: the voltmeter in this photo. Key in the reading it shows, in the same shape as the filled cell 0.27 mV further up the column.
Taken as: 6 mV
